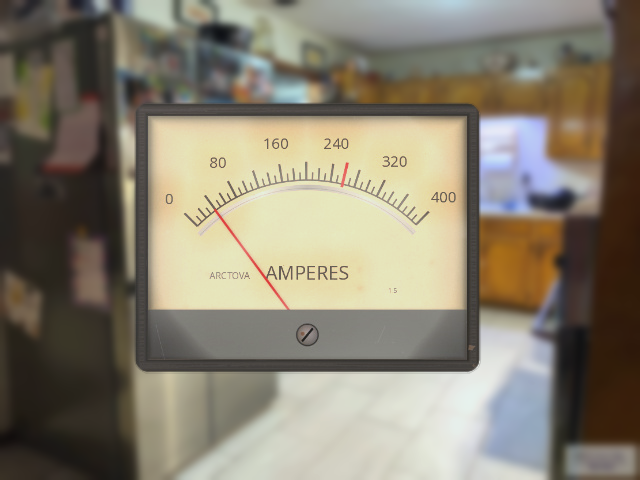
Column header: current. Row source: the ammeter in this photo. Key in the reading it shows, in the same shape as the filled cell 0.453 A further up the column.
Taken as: 40 A
